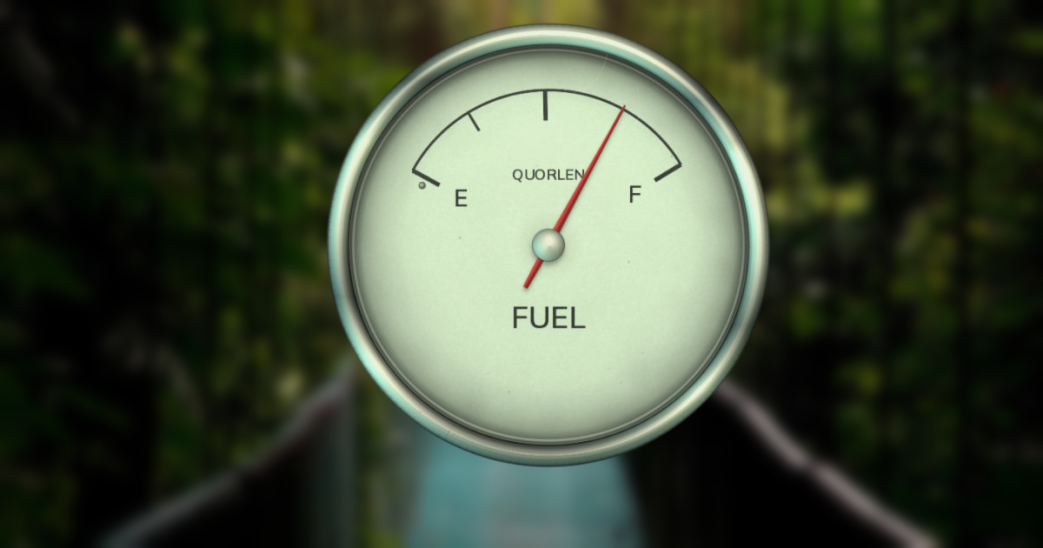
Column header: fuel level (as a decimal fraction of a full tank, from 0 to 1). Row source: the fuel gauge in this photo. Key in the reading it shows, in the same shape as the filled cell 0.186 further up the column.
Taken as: 0.75
